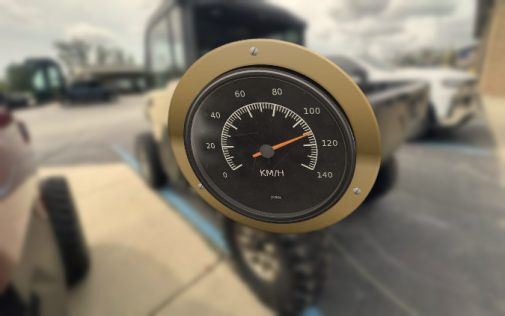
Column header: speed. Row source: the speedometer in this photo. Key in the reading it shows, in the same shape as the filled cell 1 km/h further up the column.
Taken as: 110 km/h
